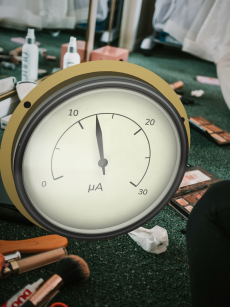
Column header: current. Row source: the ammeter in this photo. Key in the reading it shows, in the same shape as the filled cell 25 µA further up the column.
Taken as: 12.5 µA
